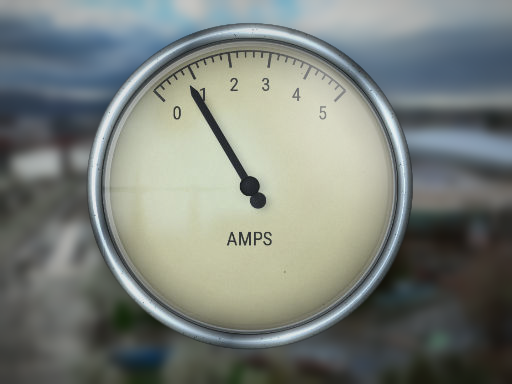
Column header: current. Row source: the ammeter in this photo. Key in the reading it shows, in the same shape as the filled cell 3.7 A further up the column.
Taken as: 0.8 A
